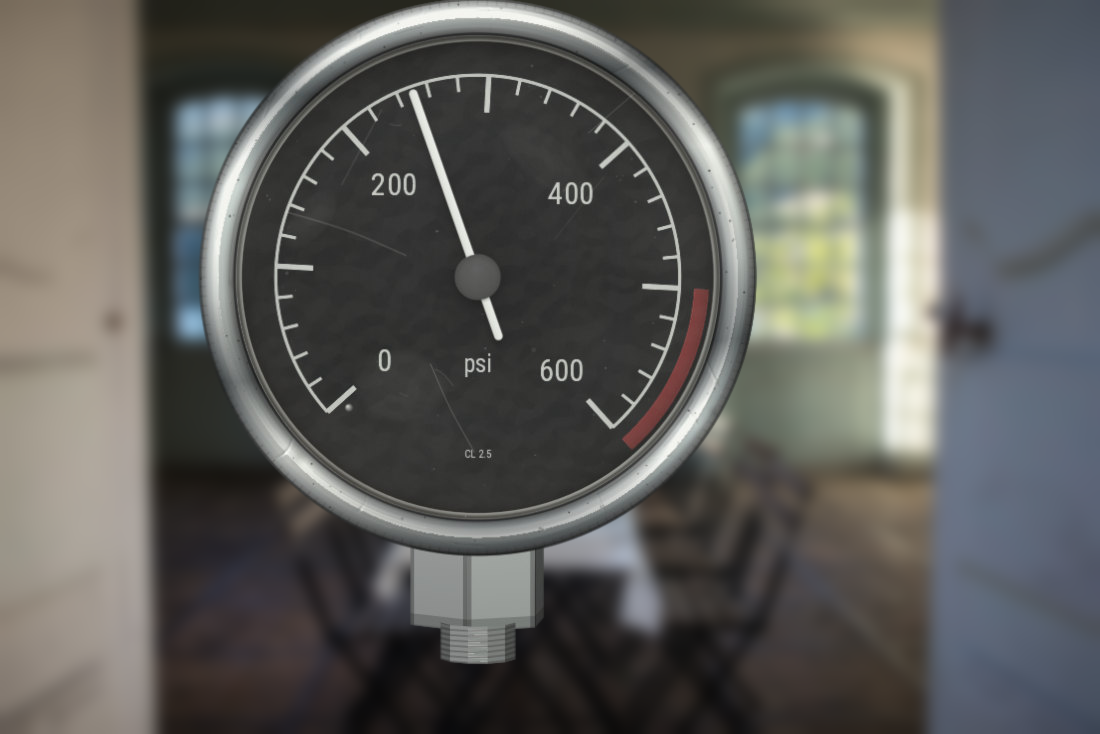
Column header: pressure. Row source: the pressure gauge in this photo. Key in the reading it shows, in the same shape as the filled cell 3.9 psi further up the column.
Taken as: 250 psi
